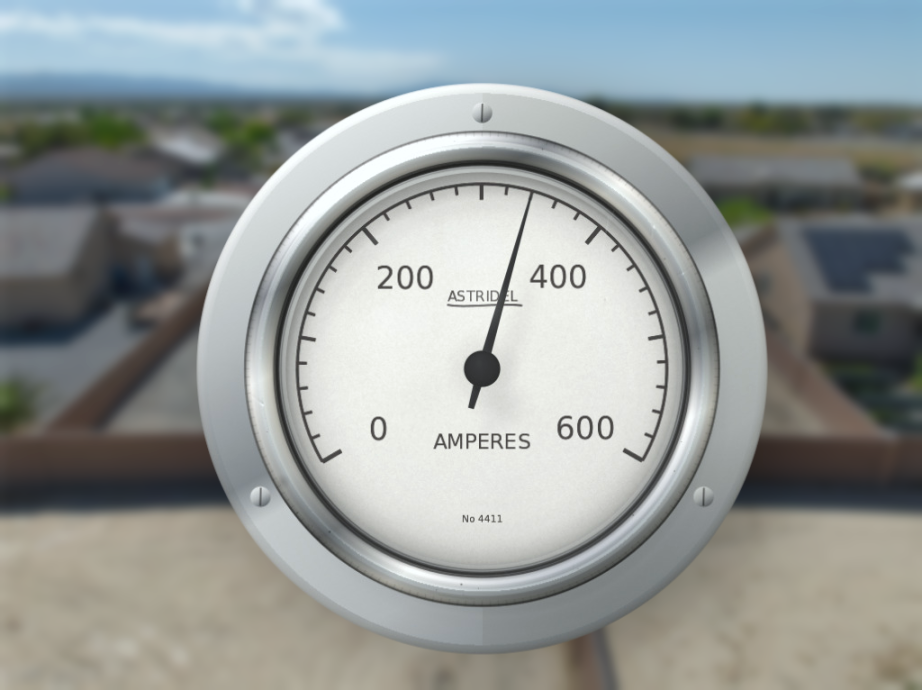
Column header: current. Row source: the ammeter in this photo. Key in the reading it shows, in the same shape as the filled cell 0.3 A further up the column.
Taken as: 340 A
